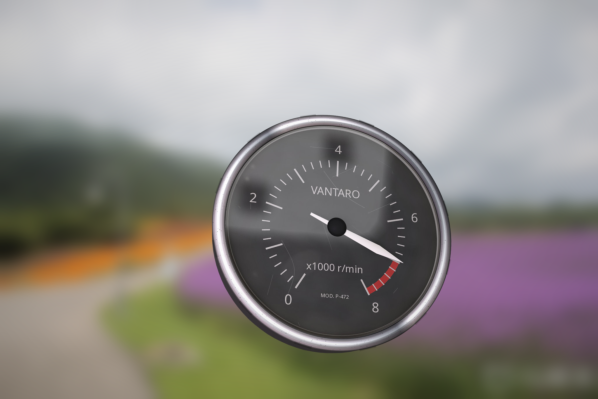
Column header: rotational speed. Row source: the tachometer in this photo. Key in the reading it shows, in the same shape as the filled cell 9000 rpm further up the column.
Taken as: 7000 rpm
